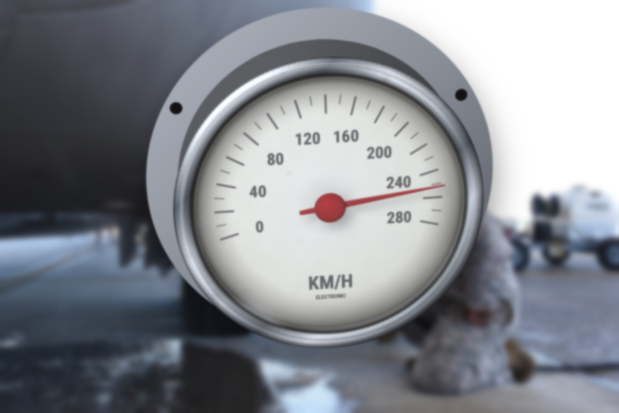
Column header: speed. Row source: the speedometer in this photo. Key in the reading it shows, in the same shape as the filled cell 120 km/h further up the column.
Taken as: 250 km/h
